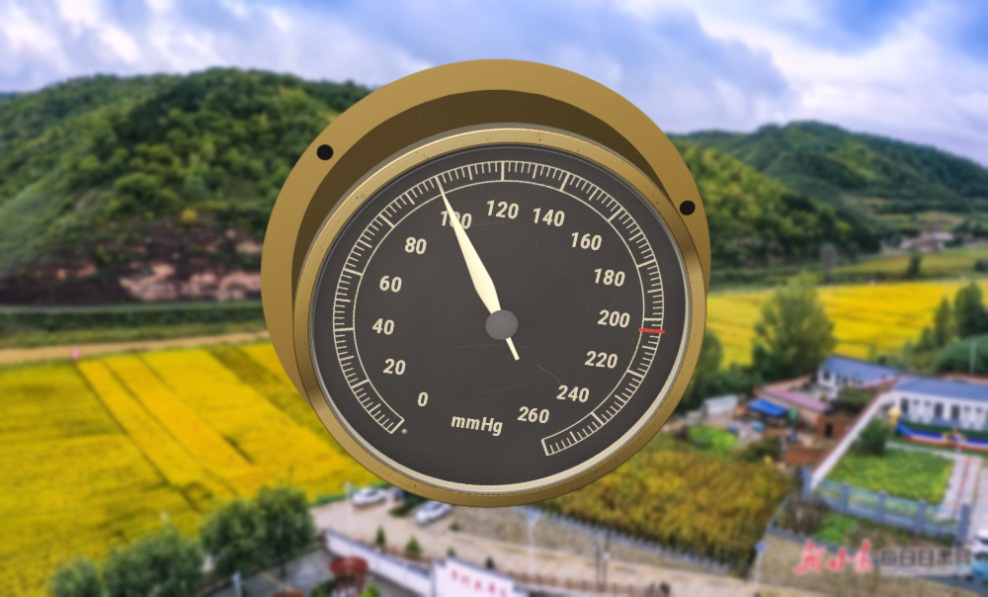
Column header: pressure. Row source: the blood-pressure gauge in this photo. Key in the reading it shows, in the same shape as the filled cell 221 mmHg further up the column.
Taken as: 100 mmHg
